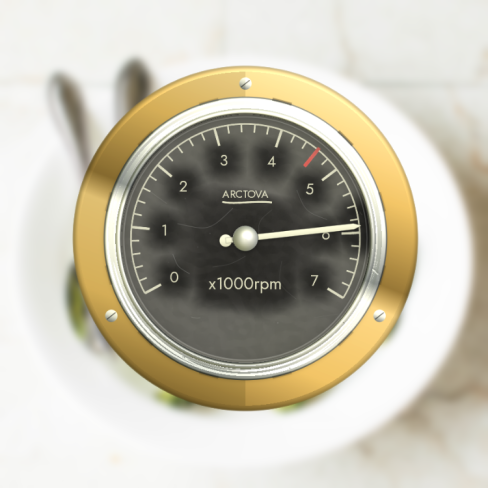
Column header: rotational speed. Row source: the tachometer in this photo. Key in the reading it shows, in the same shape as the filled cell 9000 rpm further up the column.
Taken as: 5900 rpm
